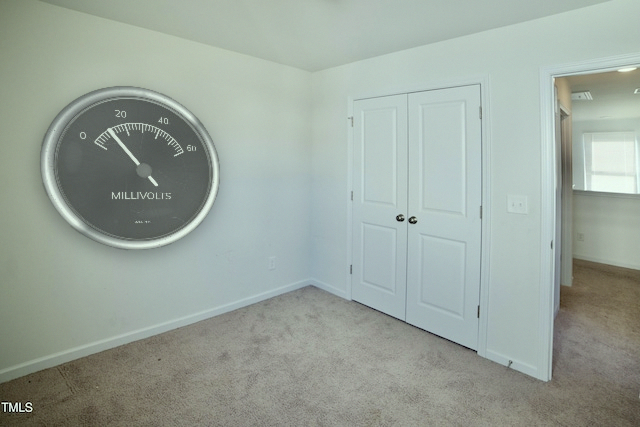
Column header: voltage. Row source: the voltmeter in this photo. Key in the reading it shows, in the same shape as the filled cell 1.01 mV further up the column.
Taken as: 10 mV
